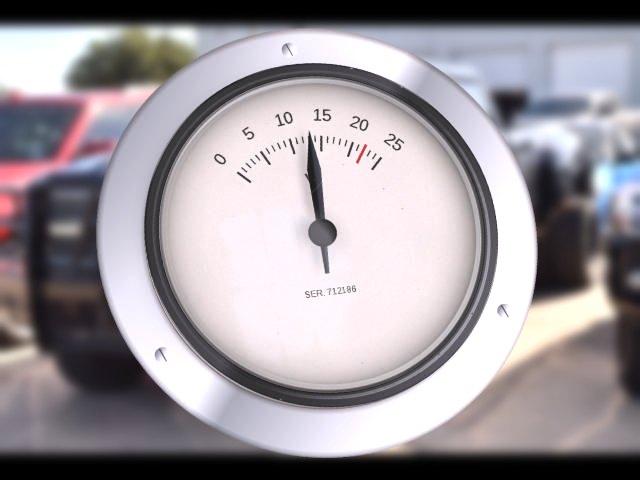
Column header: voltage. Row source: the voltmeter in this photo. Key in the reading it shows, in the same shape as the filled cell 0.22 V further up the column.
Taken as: 13 V
